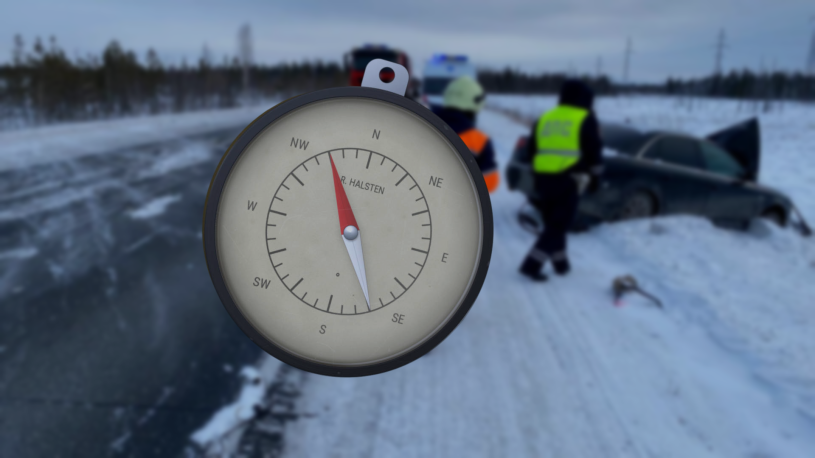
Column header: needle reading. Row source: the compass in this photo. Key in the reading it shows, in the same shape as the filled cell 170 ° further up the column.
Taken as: 330 °
